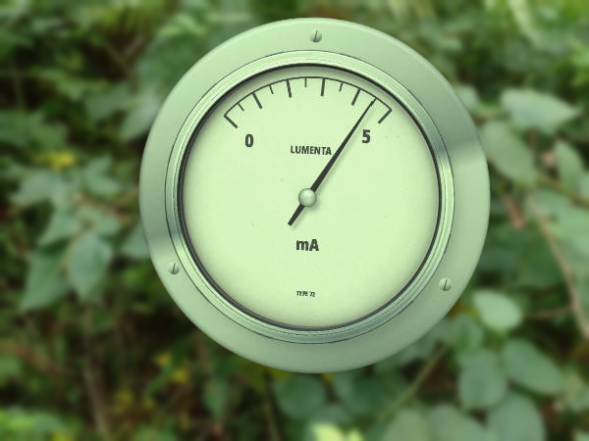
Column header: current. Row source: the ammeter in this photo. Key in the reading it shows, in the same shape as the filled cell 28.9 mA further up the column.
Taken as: 4.5 mA
